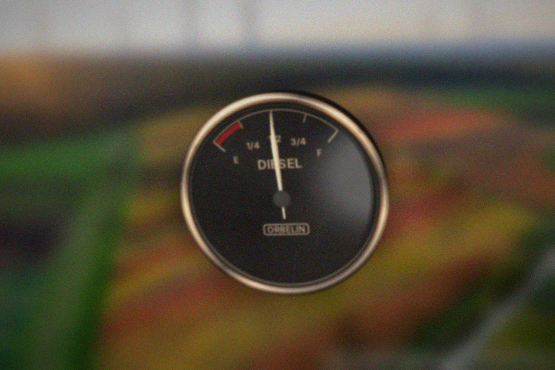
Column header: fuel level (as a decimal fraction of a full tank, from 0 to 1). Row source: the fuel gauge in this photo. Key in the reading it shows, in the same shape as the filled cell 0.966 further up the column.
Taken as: 0.5
